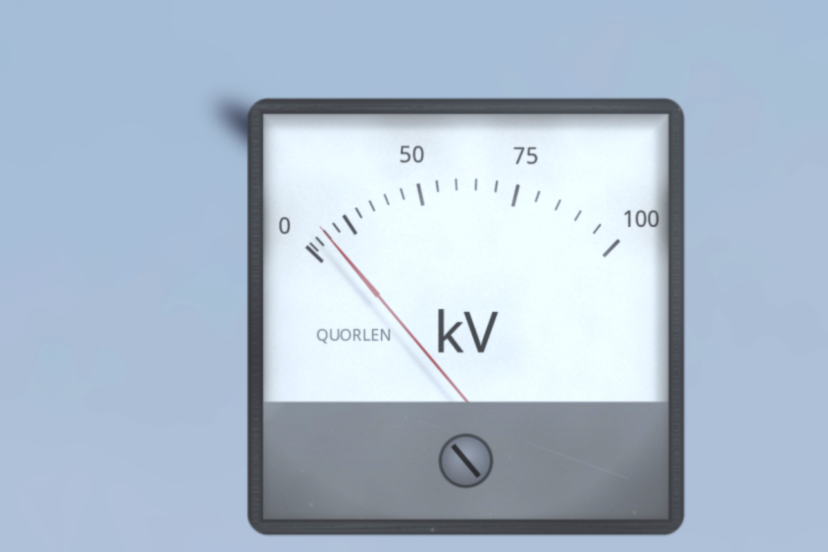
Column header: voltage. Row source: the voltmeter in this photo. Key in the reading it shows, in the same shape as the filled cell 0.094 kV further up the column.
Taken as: 15 kV
